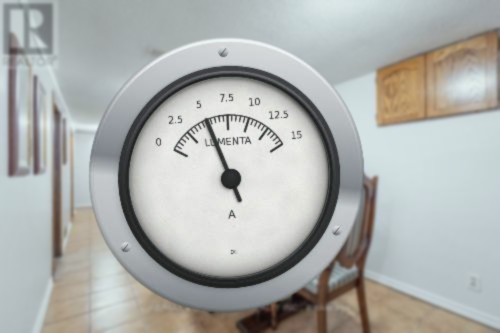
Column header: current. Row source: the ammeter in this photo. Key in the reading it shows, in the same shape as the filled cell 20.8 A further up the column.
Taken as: 5 A
